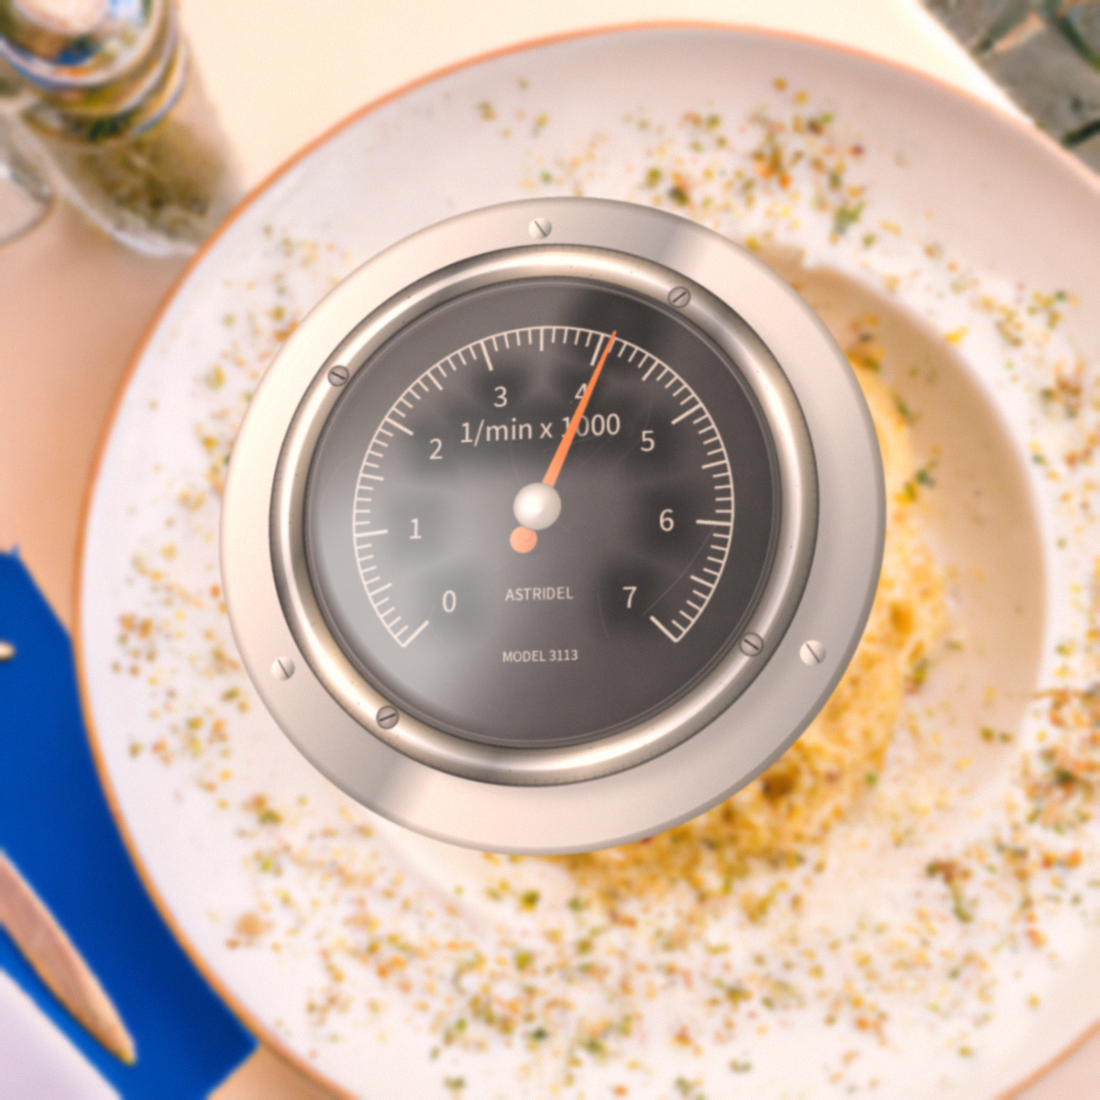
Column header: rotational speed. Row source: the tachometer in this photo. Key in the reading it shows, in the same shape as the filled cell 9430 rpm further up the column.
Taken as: 4100 rpm
